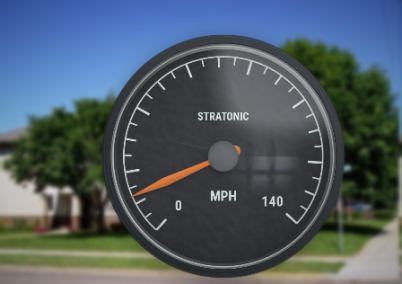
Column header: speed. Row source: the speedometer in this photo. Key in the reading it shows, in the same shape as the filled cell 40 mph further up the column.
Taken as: 12.5 mph
